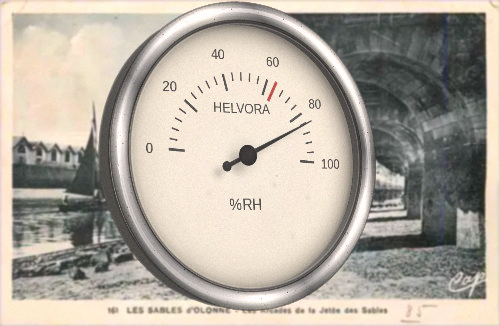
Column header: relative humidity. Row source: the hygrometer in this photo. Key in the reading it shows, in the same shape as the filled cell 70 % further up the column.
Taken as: 84 %
